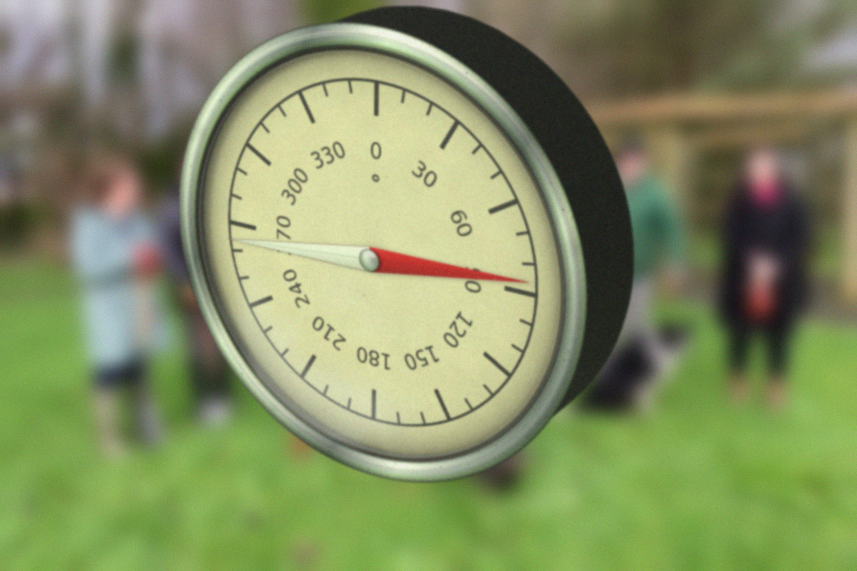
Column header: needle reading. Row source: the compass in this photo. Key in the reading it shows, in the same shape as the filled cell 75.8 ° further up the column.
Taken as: 85 °
